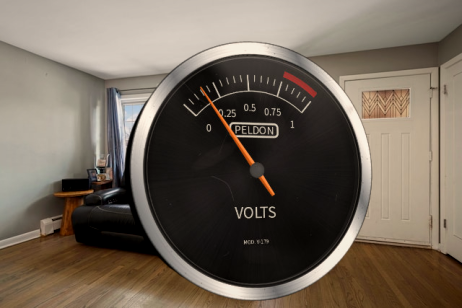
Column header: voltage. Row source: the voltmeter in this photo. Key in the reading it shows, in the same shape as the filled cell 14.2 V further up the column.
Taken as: 0.15 V
